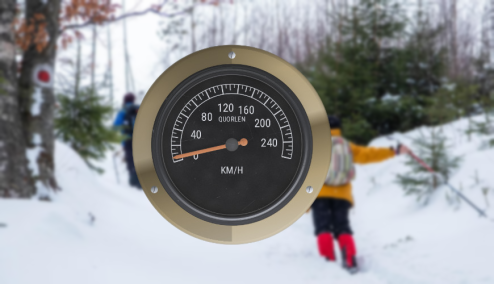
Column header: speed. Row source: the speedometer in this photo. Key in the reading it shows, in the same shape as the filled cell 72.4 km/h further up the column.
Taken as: 5 km/h
